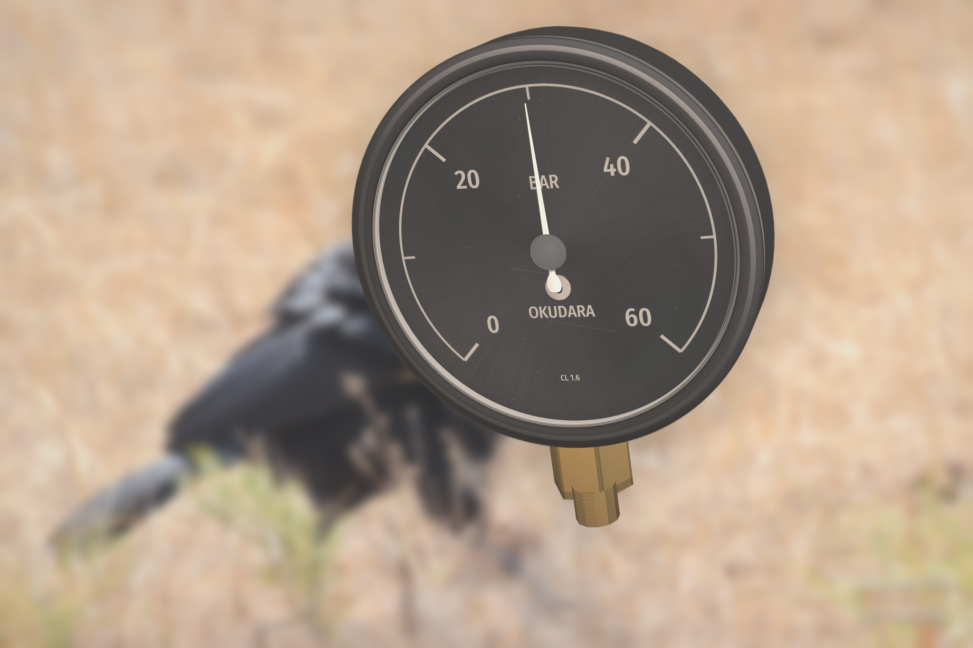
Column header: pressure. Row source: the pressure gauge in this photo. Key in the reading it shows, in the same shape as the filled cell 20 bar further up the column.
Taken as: 30 bar
